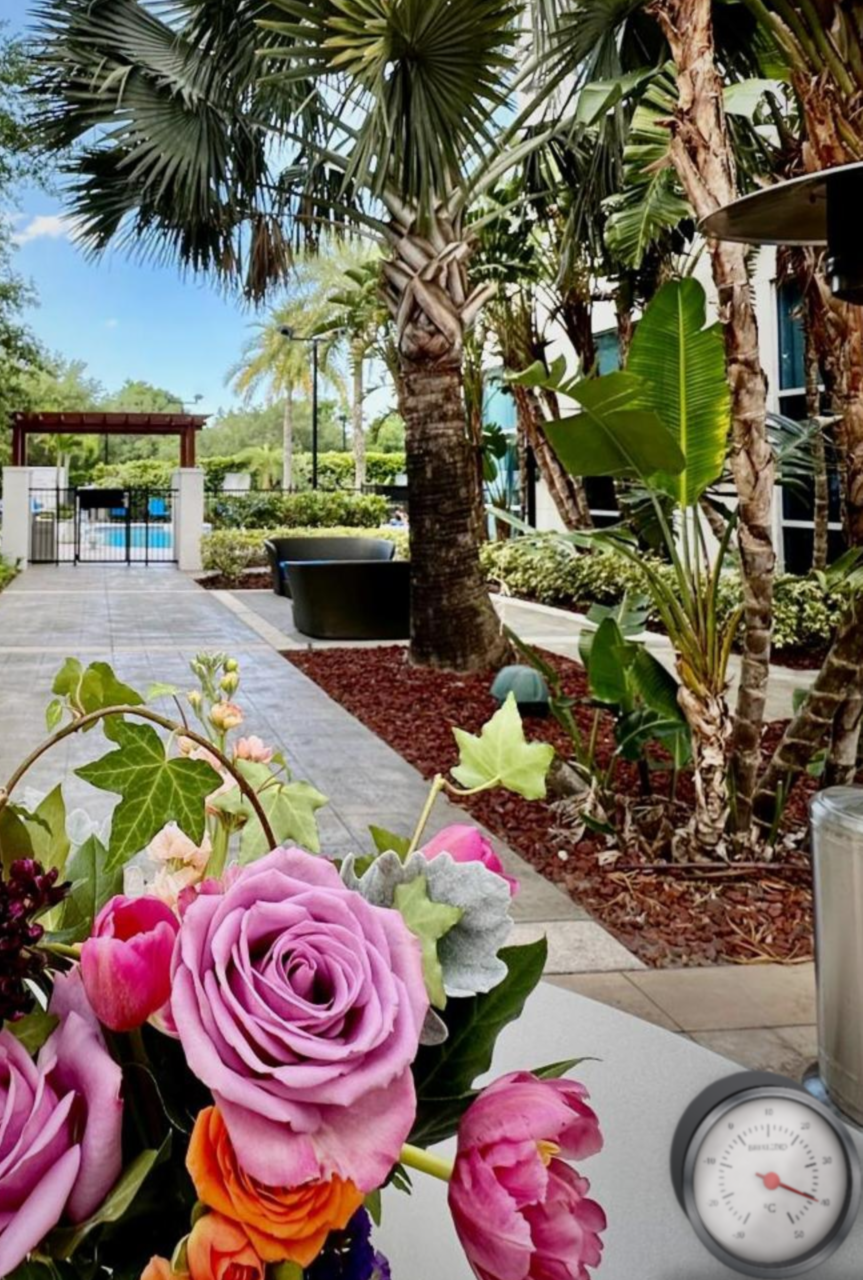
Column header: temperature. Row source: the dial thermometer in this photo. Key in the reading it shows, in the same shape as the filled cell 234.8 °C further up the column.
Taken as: 40 °C
